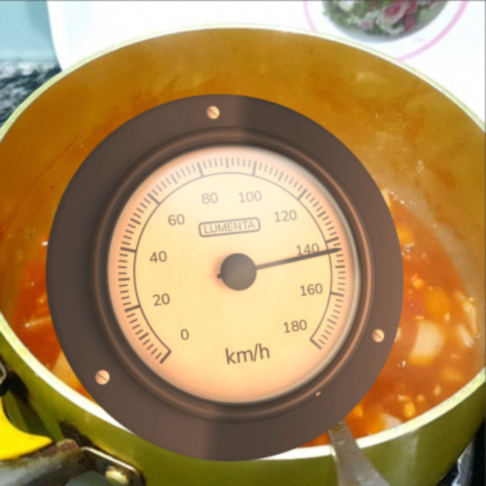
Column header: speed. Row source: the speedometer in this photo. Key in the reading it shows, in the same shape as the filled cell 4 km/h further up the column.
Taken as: 144 km/h
